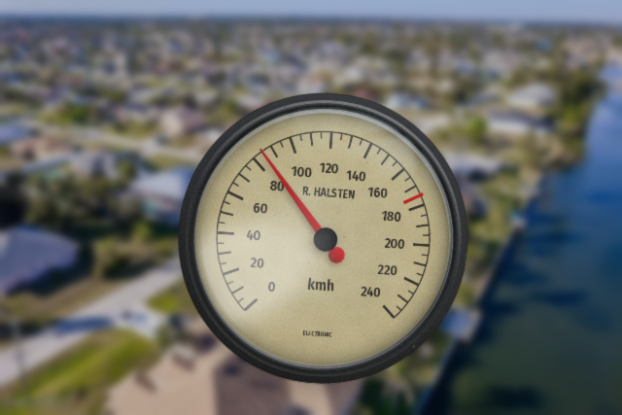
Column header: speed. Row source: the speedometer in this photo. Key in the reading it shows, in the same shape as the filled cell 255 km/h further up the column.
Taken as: 85 km/h
